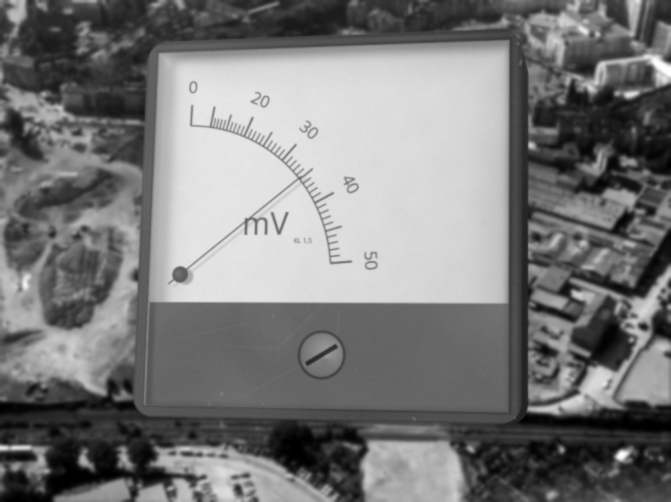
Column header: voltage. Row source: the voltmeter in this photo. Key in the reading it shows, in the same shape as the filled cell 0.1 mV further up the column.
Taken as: 35 mV
